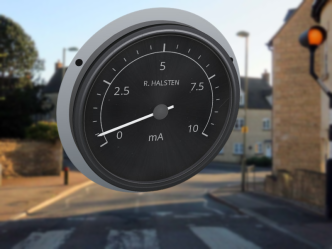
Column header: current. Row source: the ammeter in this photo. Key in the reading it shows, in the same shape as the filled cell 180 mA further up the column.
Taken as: 0.5 mA
